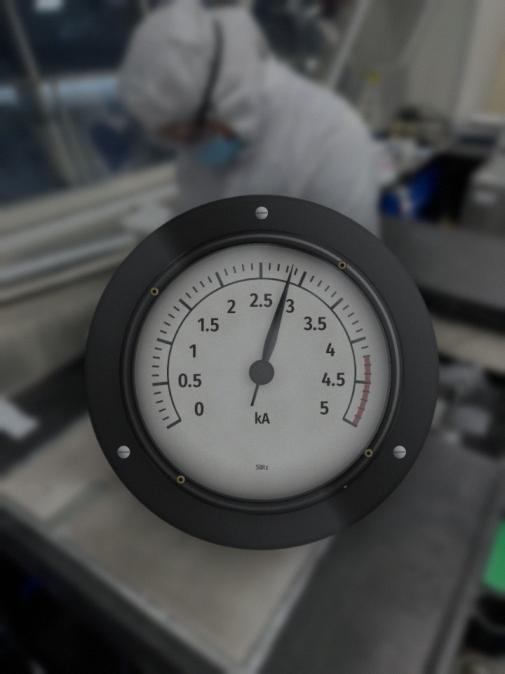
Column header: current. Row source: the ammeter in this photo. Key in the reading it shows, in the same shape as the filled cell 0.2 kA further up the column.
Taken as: 2.85 kA
